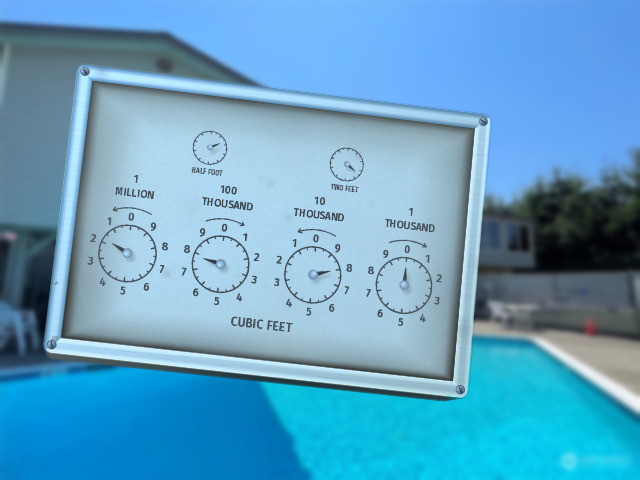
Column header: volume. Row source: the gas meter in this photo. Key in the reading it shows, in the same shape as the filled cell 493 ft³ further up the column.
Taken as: 178000 ft³
